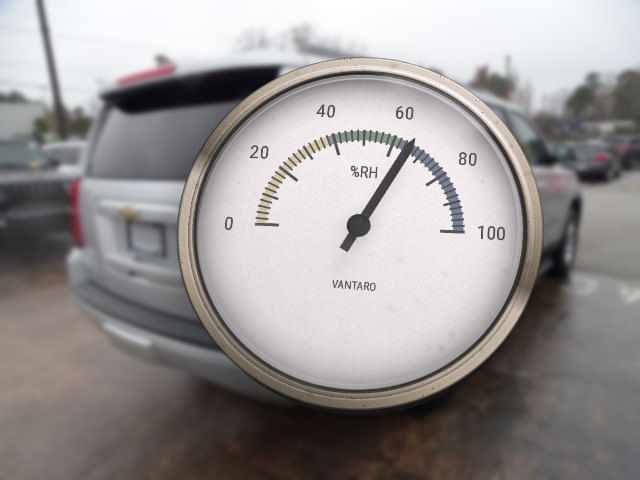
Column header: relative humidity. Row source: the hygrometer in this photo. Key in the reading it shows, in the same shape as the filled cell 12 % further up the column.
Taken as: 66 %
